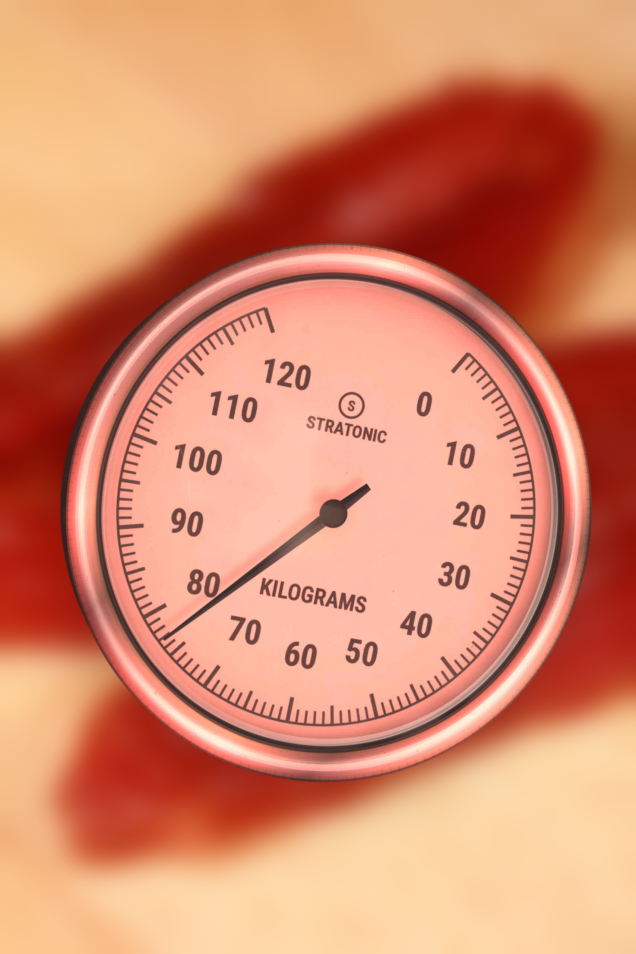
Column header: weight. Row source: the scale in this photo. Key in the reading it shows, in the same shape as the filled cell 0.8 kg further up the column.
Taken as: 77 kg
